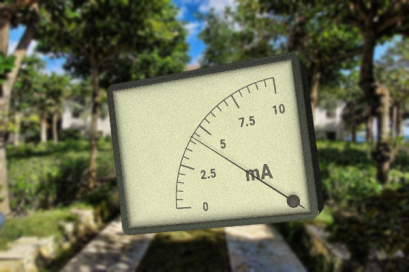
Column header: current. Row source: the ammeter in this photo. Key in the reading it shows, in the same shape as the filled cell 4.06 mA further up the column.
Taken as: 4.25 mA
